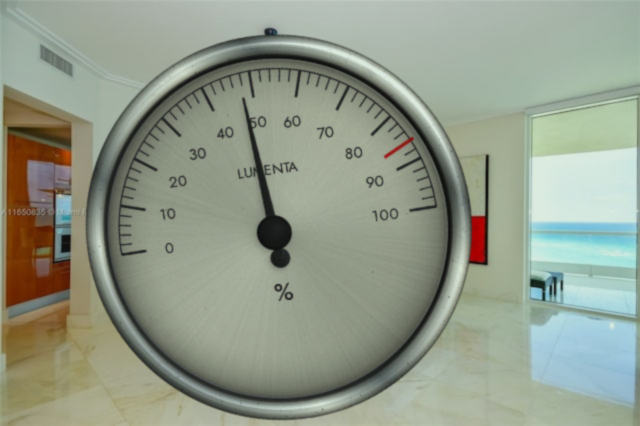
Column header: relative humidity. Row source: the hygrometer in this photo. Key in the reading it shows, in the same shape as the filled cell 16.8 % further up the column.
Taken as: 48 %
